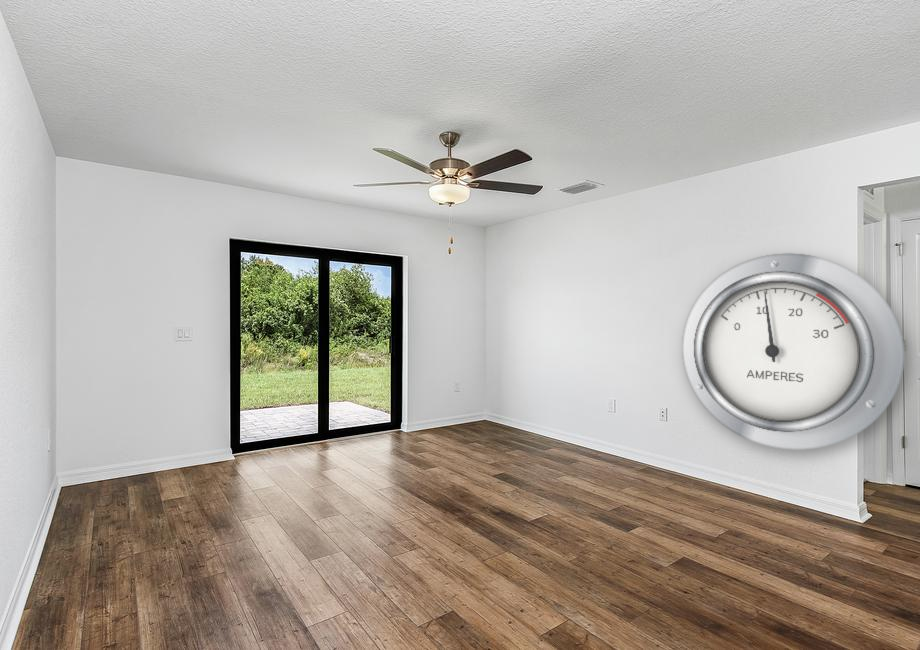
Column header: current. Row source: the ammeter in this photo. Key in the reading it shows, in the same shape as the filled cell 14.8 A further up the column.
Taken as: 12 A
